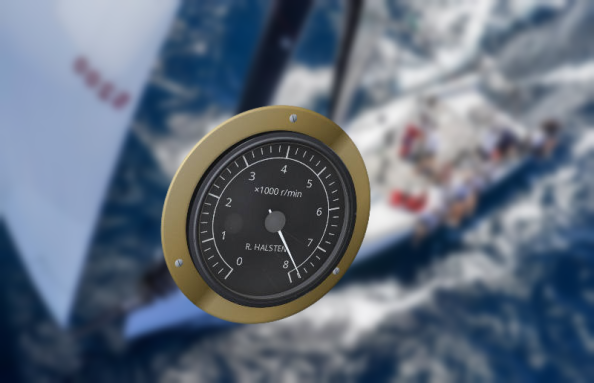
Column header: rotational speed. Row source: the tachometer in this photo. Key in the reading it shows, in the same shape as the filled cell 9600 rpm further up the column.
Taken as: 7800 rpm
